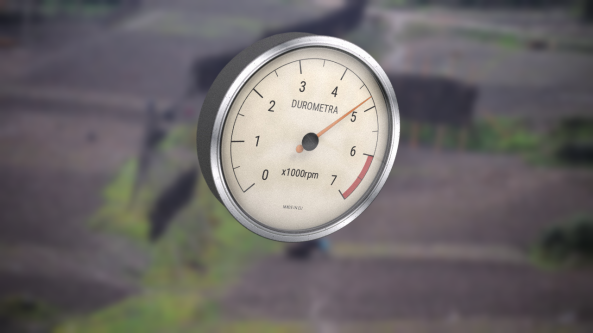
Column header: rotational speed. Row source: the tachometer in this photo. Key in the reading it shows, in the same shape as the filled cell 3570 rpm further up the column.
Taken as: 4750 rpm
